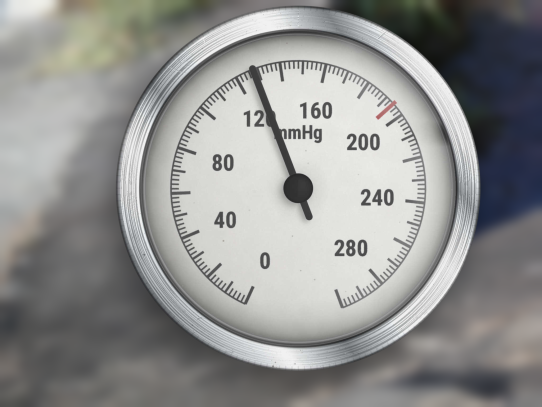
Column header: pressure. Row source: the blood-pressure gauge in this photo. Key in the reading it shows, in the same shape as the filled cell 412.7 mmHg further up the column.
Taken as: 128 mmHg
